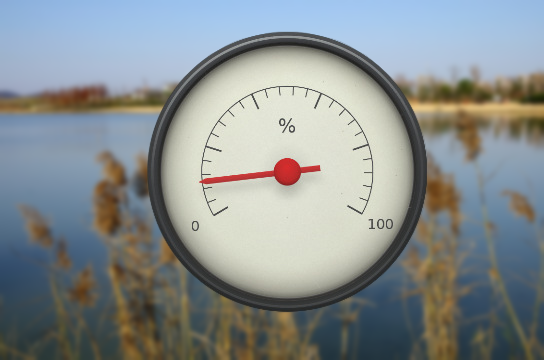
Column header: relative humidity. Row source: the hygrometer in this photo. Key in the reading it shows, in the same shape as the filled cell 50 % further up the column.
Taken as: 10 %
